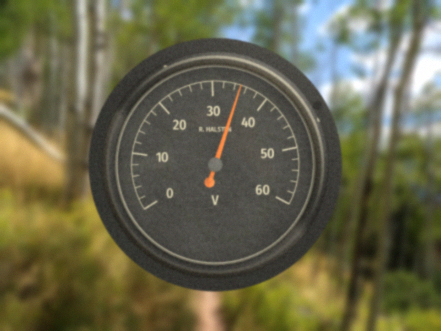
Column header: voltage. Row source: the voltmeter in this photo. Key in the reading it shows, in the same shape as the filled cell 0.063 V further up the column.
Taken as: 35 V
